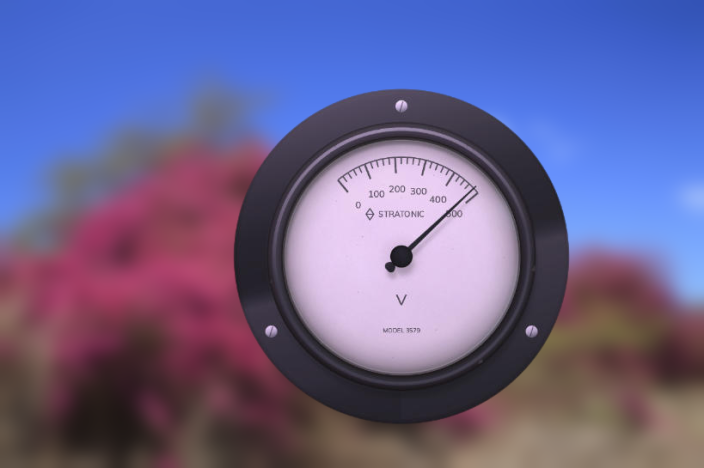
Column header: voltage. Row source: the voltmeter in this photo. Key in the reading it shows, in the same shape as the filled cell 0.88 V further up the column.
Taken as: 480 V
